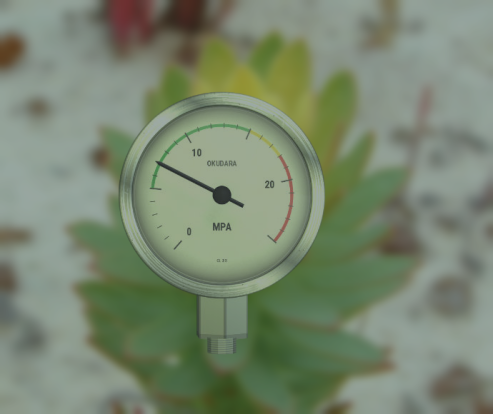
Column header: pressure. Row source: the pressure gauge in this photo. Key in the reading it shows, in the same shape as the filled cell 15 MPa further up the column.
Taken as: 7 MPa
